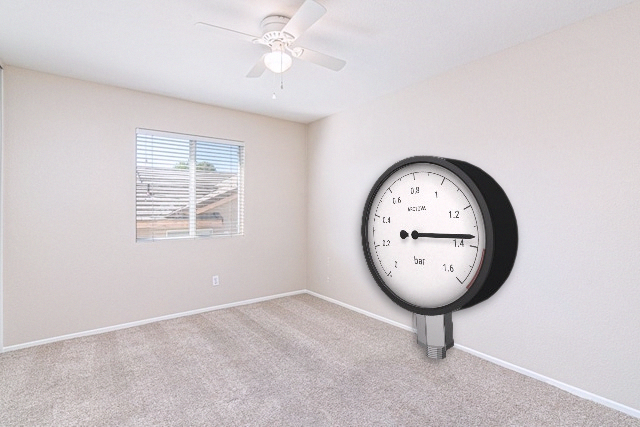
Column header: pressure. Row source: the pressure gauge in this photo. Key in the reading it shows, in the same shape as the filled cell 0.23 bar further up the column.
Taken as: 1.35 bar
